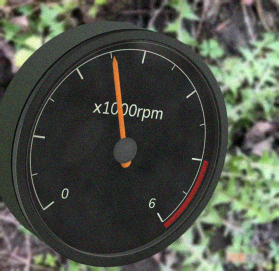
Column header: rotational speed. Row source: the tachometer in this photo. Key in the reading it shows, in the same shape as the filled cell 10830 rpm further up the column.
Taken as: 2500 rpm
